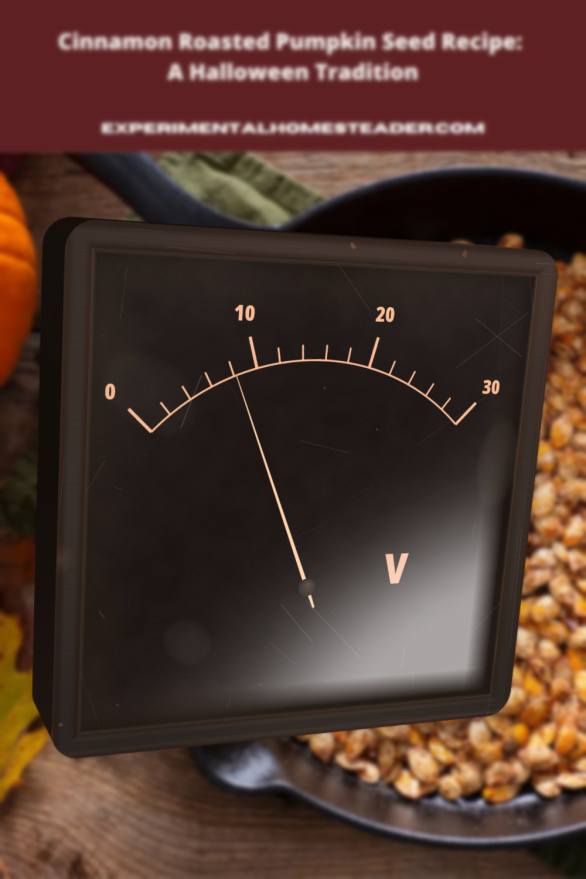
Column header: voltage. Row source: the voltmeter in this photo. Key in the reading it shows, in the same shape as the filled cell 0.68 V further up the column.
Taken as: 8 V
